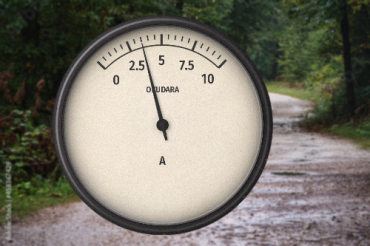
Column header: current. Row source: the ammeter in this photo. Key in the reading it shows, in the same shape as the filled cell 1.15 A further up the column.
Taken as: 3.5 A
